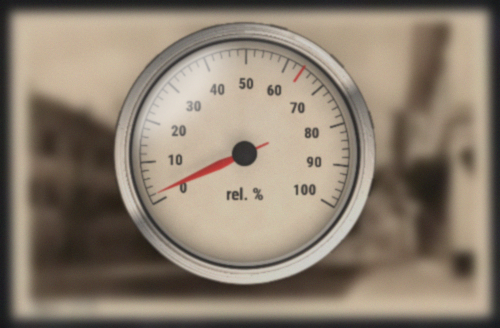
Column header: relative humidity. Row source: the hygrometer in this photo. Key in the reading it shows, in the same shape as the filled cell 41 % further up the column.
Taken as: 2 %
